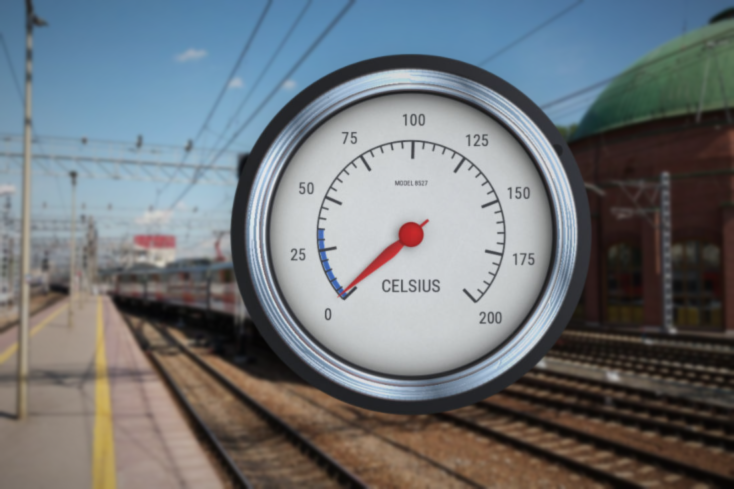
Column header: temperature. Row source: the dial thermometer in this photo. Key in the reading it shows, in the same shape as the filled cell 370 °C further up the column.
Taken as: 2.5 °C
